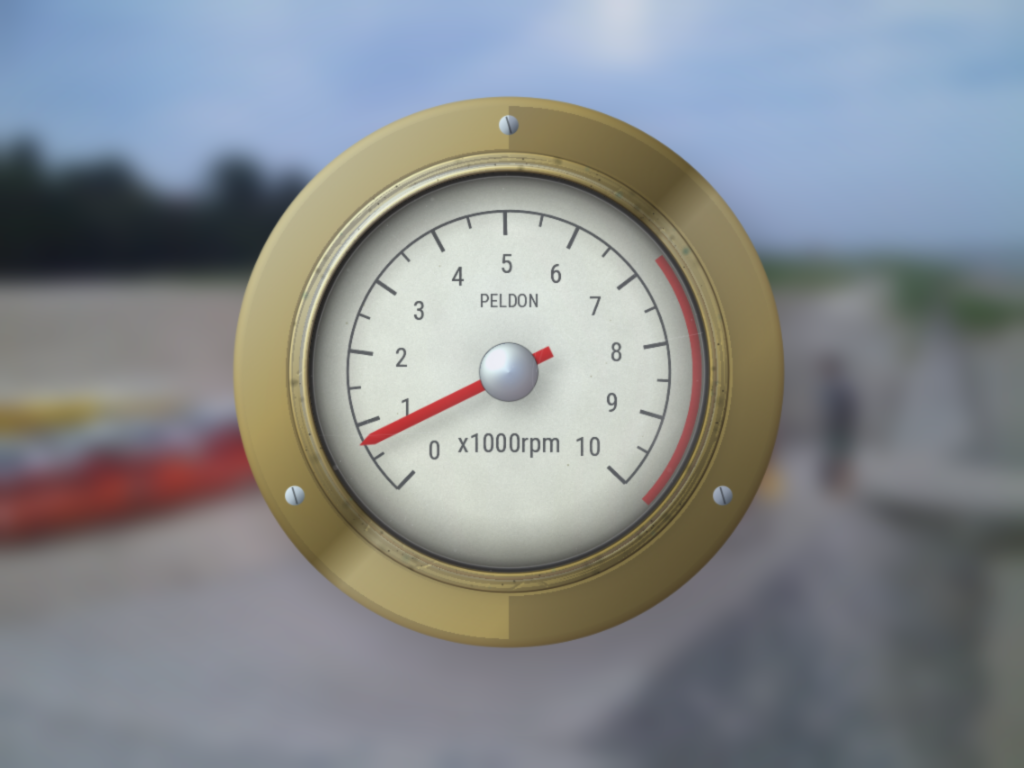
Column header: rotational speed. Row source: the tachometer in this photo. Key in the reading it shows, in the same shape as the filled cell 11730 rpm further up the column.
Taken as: 750 rpm
